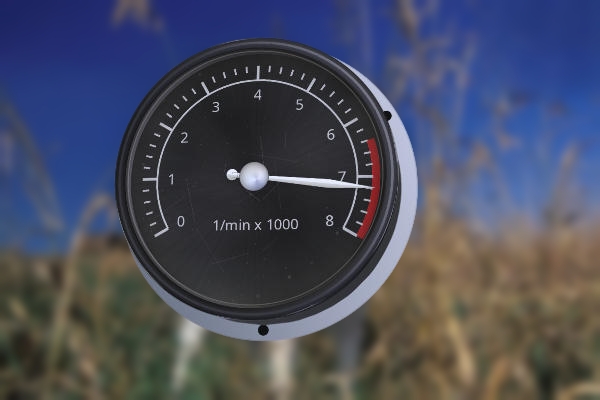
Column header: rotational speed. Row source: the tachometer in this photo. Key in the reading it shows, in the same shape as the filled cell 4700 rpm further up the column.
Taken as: 7200 rpm
